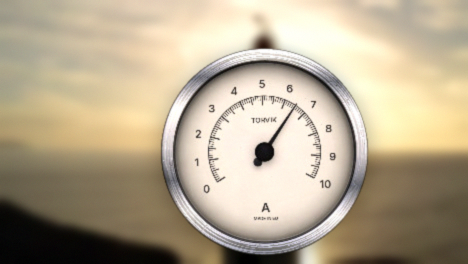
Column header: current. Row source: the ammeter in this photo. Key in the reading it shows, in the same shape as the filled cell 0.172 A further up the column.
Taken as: 6.5 A
